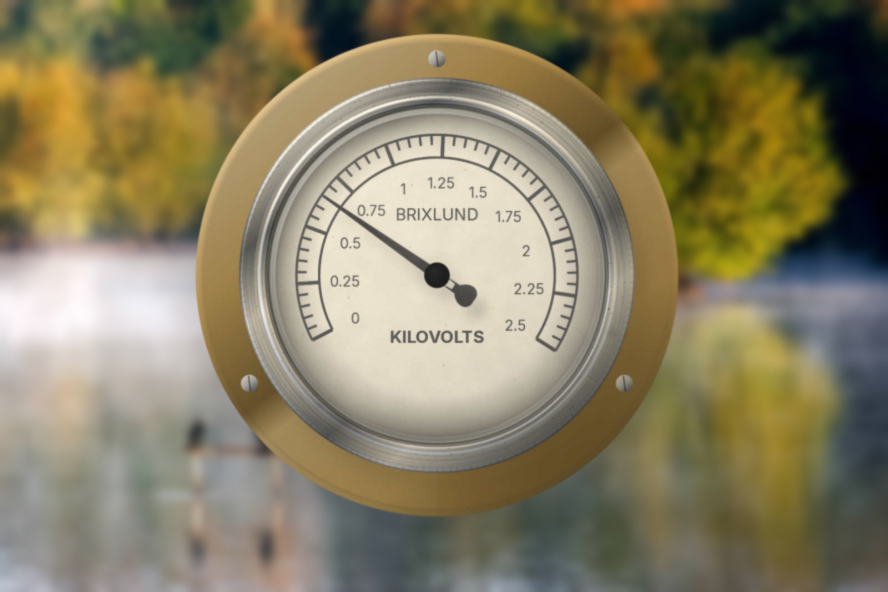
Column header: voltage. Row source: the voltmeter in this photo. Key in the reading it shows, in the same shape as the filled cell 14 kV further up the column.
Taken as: 0.65 kV
